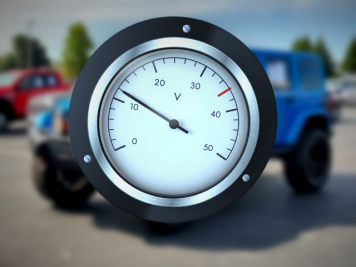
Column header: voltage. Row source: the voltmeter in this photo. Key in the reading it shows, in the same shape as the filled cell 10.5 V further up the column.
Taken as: 12 V
